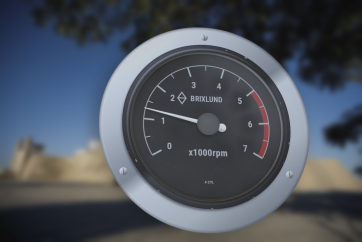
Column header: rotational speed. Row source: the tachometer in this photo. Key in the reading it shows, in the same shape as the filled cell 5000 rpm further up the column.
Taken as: 1250 rpm
